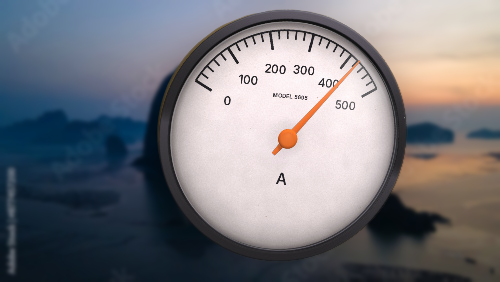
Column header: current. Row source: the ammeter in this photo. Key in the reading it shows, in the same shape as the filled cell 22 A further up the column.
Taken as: 420 A
